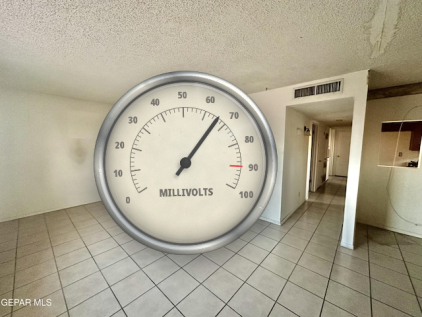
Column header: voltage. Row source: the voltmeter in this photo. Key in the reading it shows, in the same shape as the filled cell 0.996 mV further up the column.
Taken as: 66 mV
